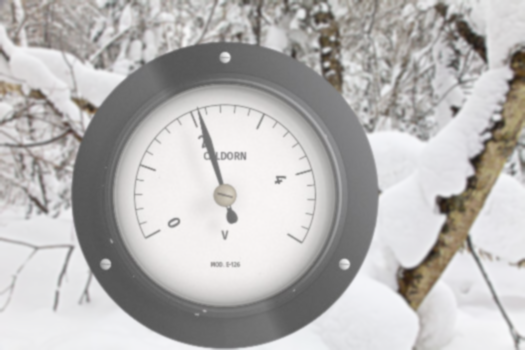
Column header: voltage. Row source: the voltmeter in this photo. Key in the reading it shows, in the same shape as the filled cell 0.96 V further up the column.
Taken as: 2.1 V
